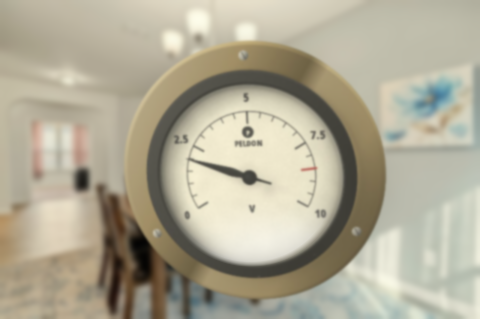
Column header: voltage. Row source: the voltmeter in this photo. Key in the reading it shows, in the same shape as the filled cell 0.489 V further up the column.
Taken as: 2 V
